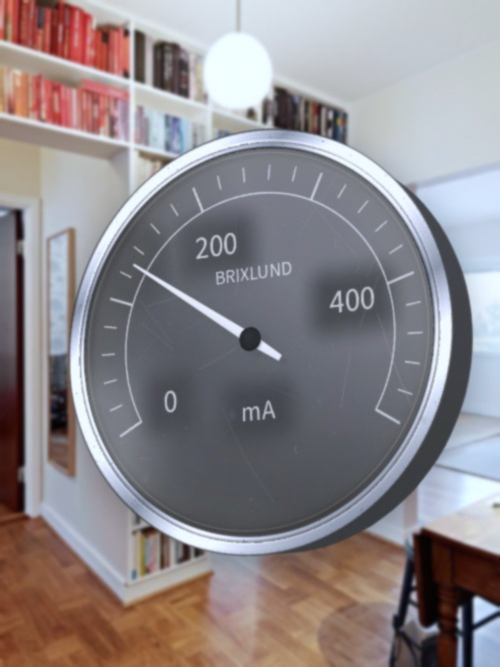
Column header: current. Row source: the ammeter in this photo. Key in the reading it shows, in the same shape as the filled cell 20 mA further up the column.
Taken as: 130 mA
